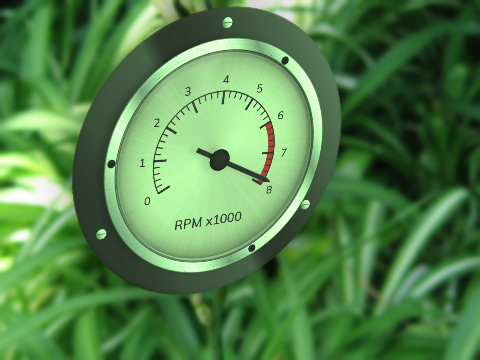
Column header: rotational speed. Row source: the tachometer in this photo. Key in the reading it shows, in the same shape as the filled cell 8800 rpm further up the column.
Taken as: 7800 rpm
